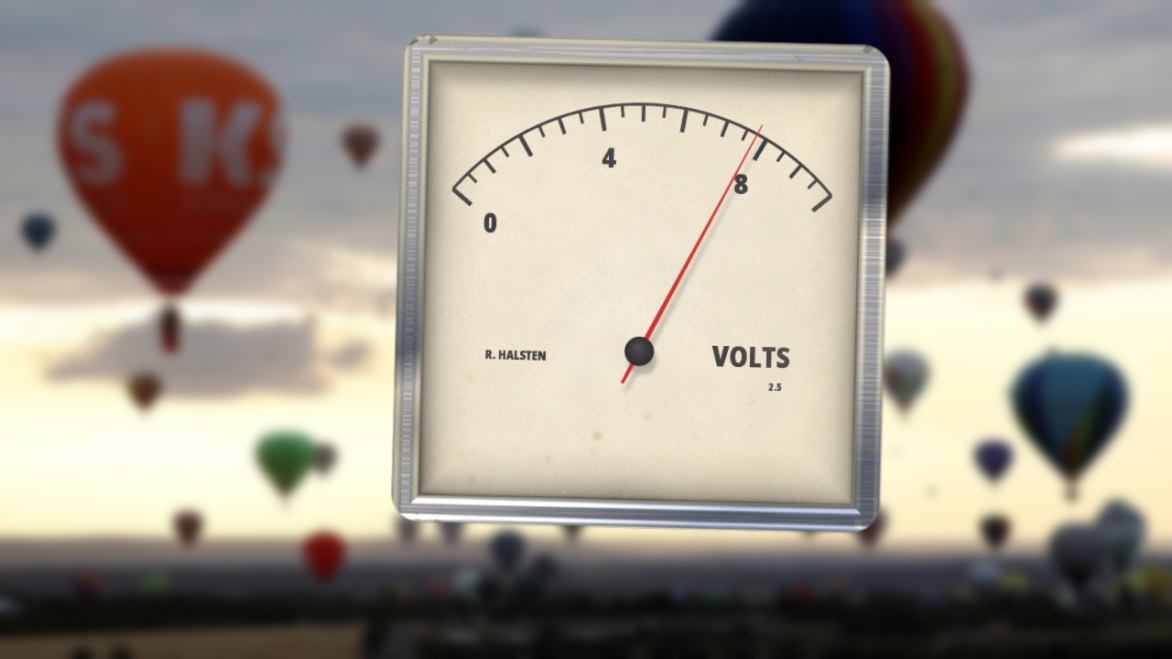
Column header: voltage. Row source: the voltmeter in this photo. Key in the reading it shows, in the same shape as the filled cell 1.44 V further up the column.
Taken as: 7.75 V
